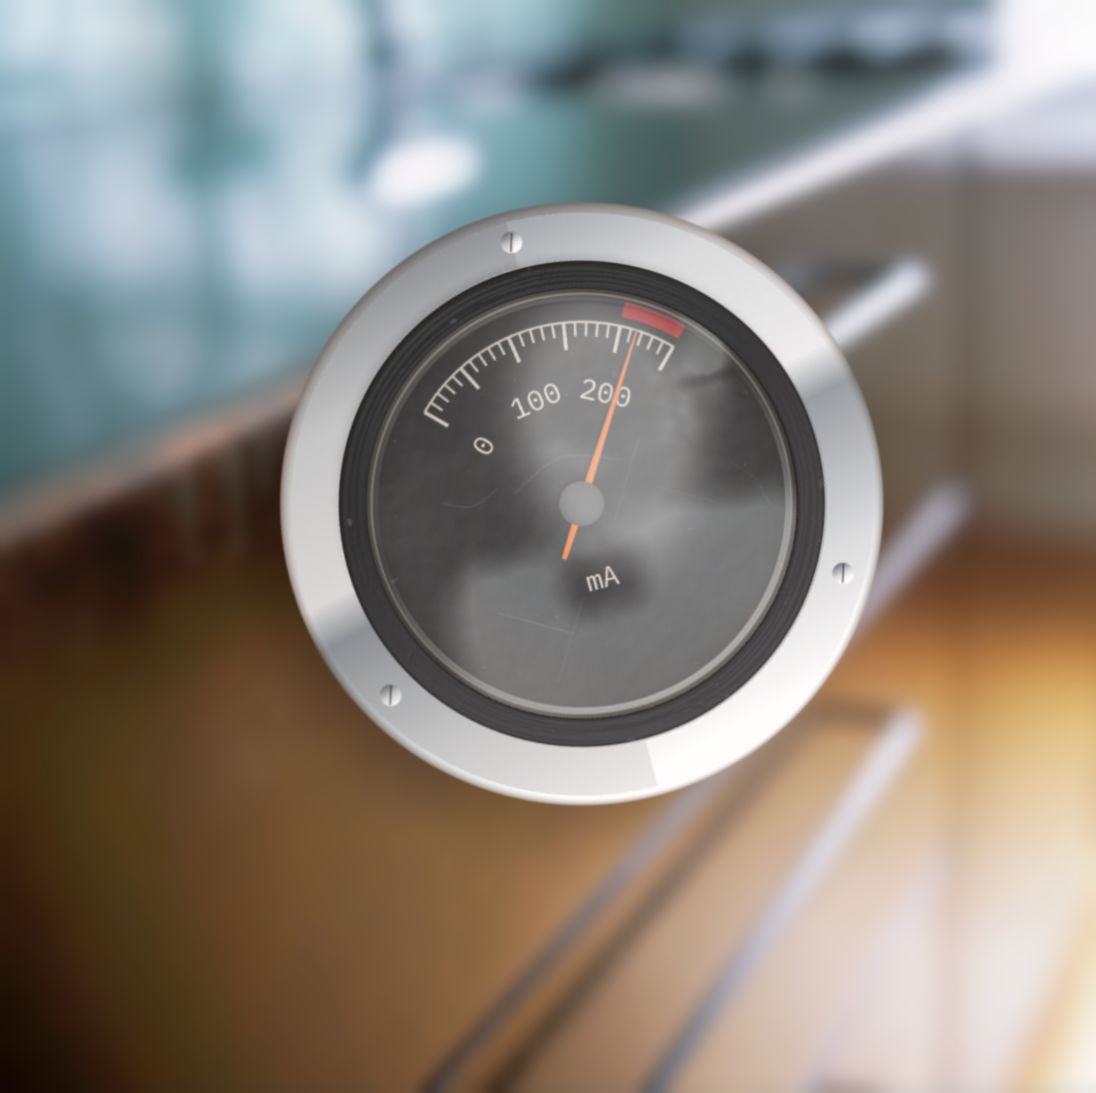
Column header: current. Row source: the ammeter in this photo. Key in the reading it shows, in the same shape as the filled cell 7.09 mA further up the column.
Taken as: 215 mA
